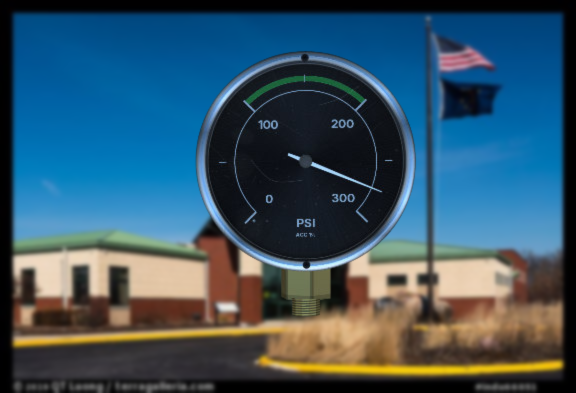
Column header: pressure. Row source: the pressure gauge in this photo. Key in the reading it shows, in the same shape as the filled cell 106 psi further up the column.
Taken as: 275 psi
